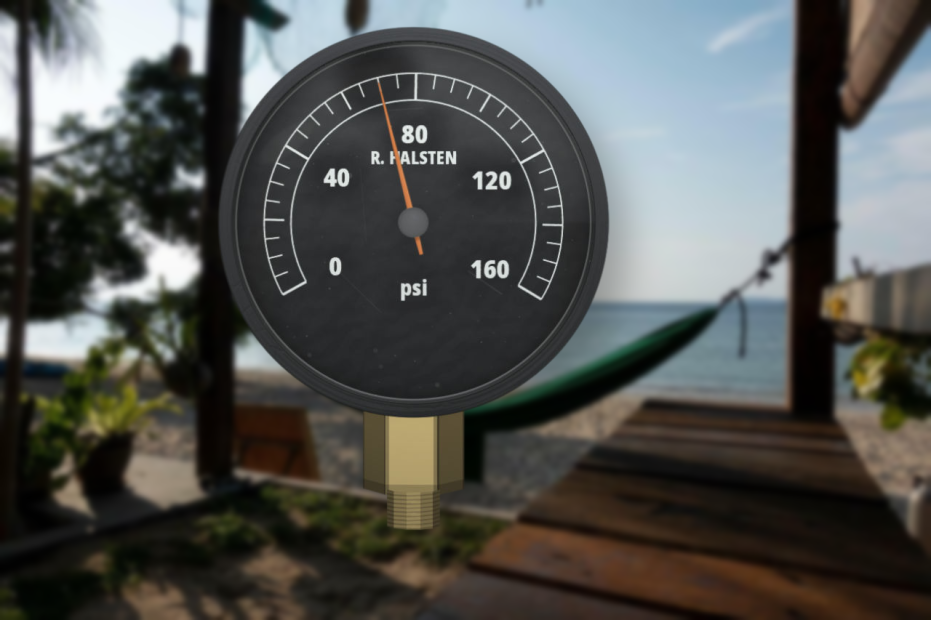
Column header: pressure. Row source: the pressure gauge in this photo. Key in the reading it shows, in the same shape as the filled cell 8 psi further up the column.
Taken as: 70 psi
